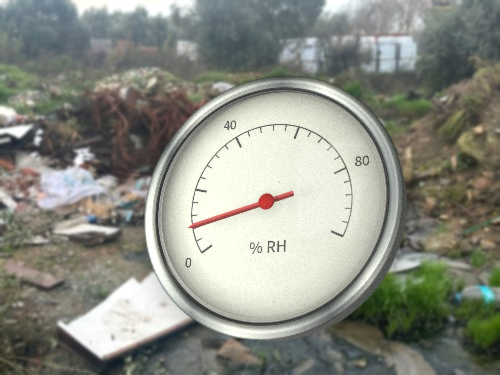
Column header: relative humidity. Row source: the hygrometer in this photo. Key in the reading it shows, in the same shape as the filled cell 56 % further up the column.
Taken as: 8 %
